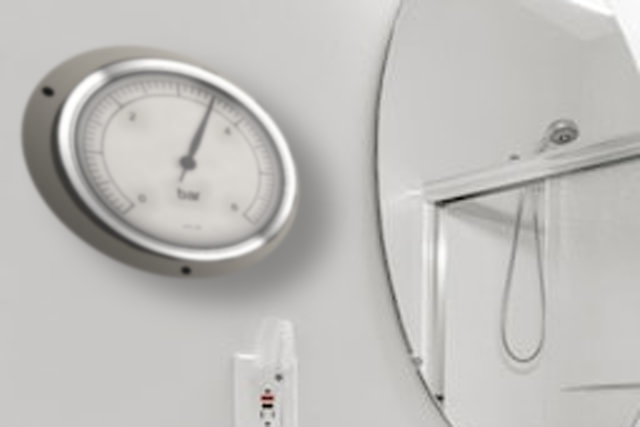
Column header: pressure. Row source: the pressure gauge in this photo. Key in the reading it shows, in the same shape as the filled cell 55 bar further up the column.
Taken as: 3.5 bar
